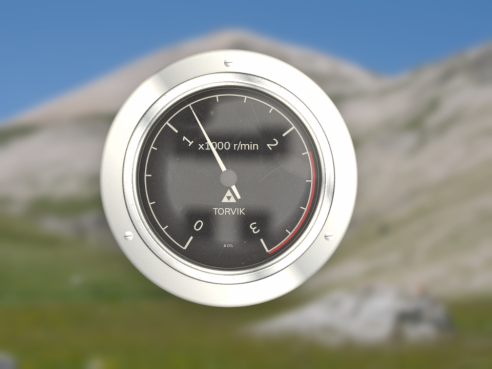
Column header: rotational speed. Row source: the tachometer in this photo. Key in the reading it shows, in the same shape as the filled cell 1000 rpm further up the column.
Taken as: 1200 rpm
